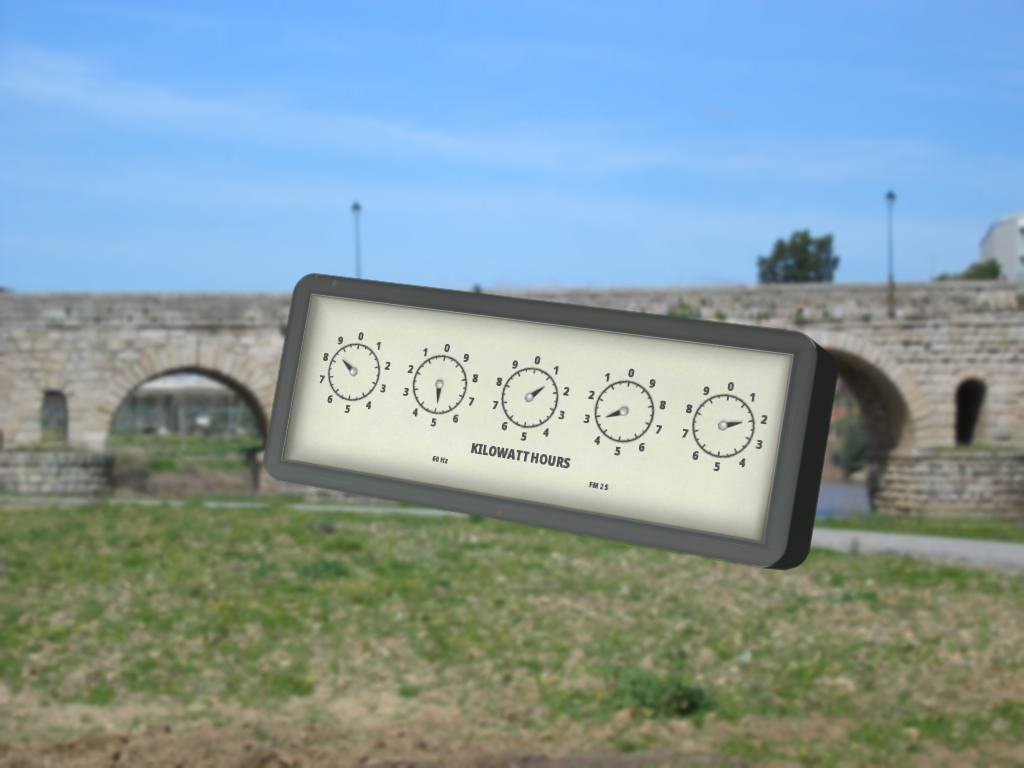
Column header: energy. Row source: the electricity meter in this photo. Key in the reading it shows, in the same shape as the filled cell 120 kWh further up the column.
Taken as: 85132 kWh
